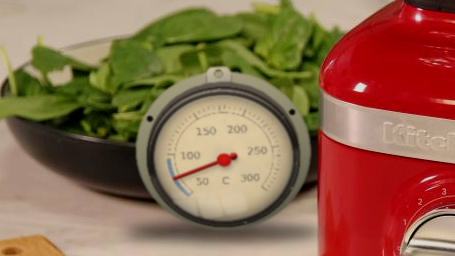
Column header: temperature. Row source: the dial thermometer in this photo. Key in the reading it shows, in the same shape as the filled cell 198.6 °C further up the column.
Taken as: 75 °C
